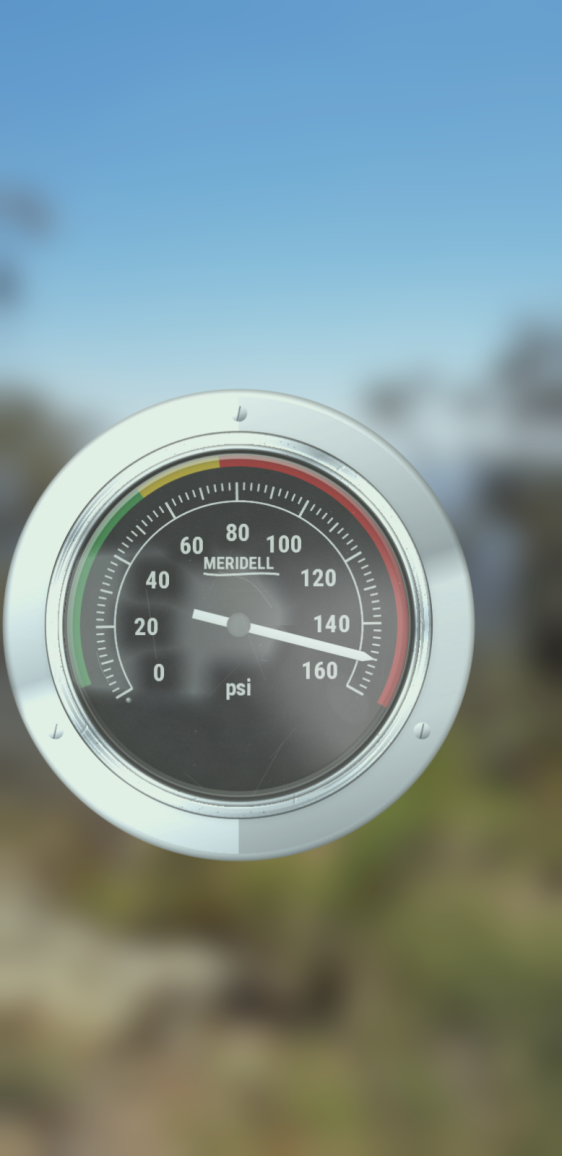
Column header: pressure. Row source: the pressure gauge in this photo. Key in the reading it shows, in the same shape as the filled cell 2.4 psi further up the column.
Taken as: 150 psi
